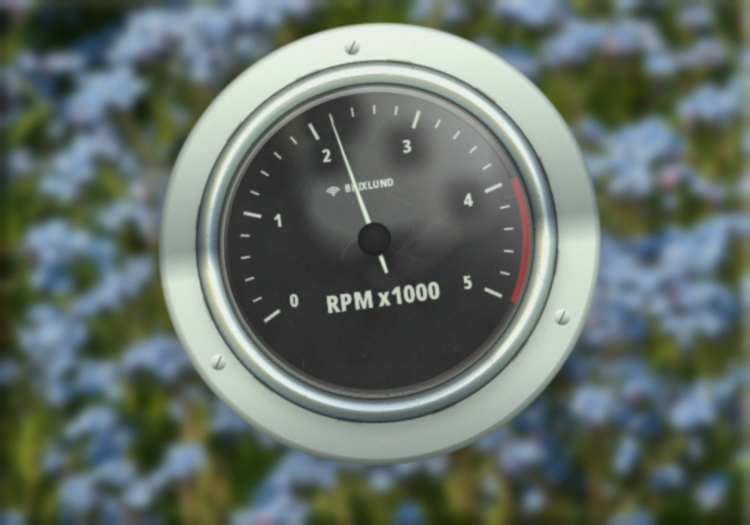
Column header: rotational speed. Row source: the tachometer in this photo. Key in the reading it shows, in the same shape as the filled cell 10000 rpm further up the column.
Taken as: 2200 rpm
